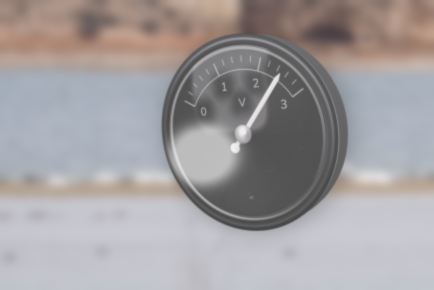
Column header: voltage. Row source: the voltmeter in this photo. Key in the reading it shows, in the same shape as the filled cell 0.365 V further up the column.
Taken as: 2.5 V
